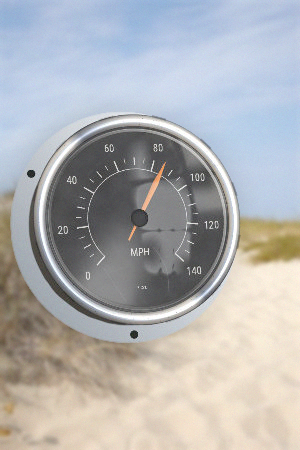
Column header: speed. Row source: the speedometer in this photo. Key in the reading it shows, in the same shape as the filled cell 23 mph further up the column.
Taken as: 85 mph
